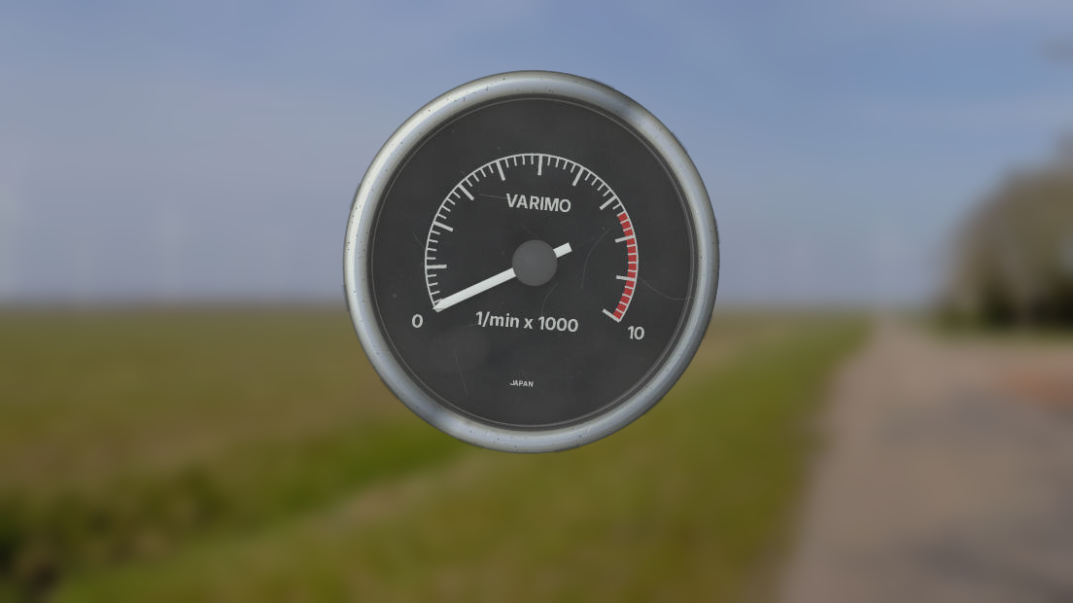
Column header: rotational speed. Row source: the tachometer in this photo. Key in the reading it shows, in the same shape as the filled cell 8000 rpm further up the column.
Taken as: 100 rpm
